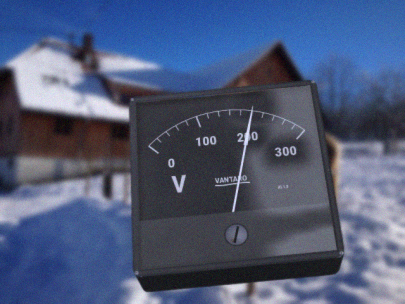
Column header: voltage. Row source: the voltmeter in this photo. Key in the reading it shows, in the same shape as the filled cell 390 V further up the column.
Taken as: 200 V
